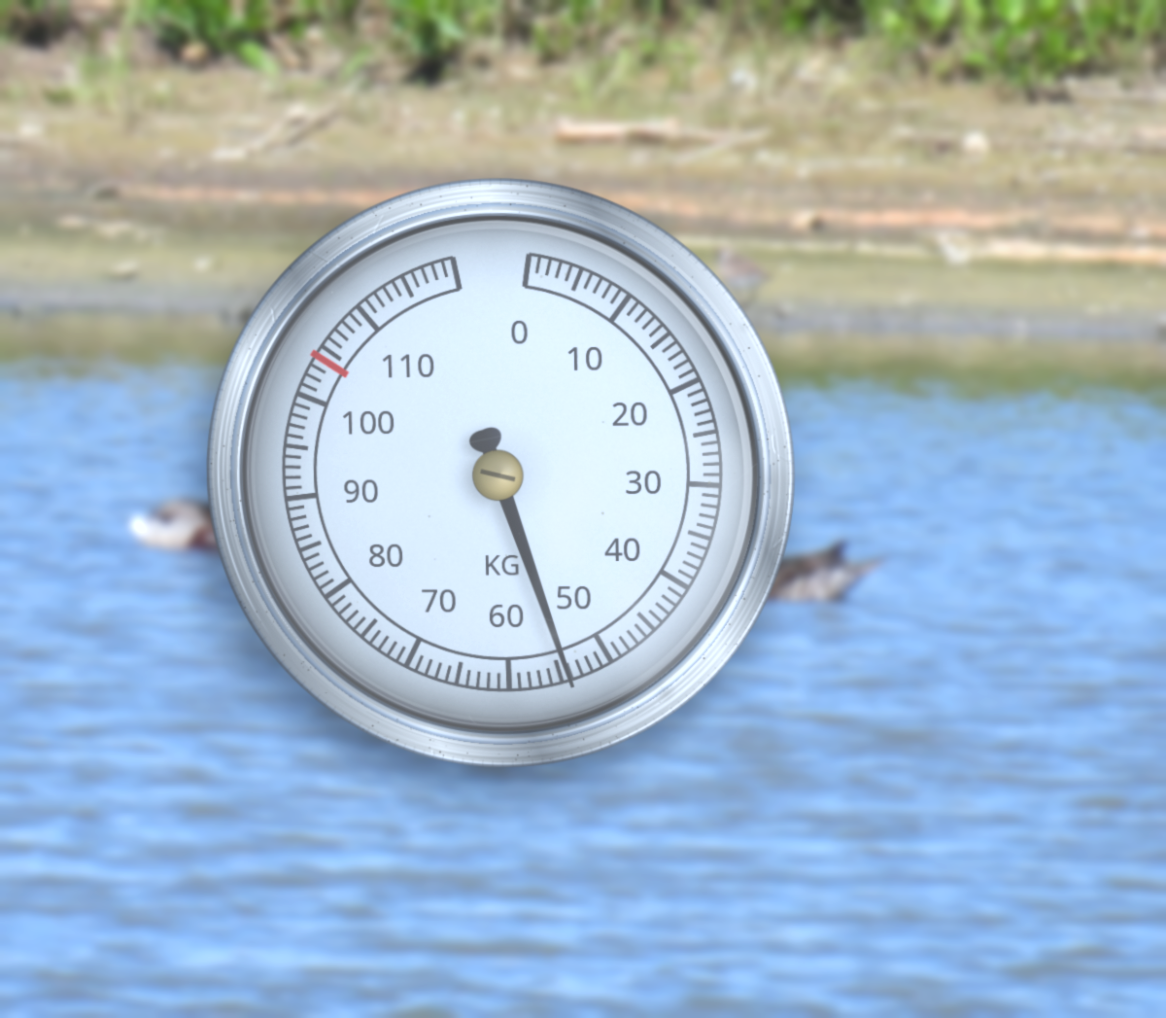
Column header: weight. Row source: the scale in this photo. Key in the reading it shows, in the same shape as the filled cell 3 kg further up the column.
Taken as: 54 kg
